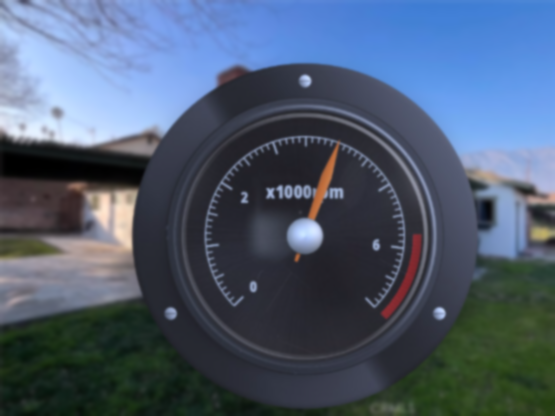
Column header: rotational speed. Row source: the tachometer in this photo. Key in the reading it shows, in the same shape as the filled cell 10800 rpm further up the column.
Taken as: 4000 rpm
